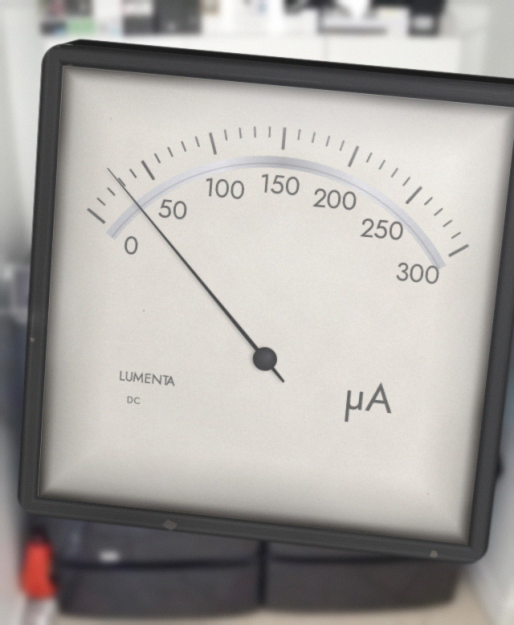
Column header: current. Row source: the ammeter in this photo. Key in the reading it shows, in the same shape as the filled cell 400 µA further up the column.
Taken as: 30 µA
